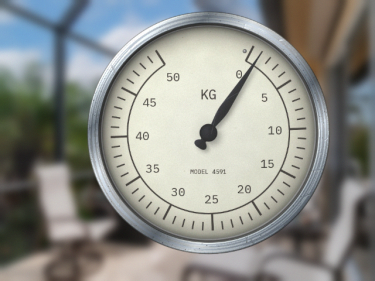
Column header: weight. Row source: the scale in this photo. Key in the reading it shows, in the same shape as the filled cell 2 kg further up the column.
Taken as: 1 kg
